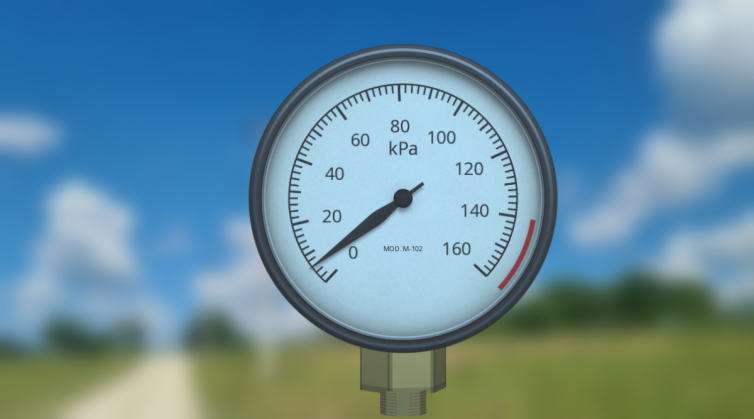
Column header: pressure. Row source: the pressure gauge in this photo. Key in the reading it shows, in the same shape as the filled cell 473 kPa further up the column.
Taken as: 6 kPa
